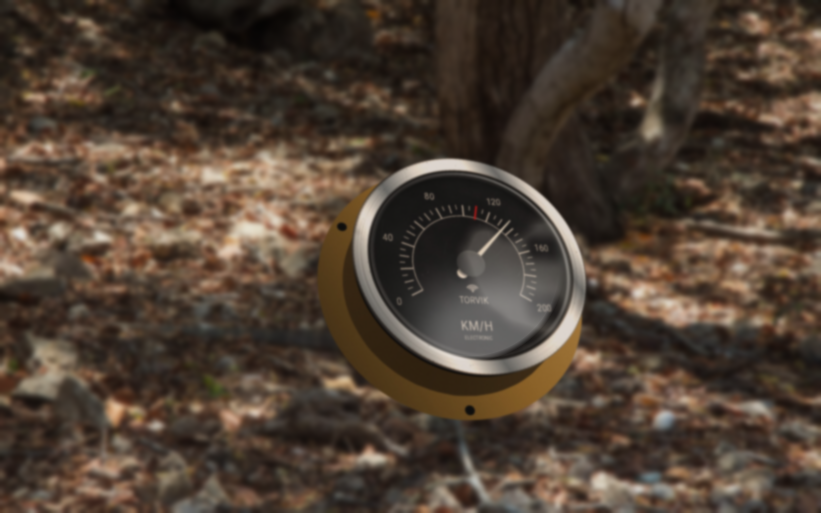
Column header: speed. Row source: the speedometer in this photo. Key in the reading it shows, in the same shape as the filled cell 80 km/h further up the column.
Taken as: 135 km/h
